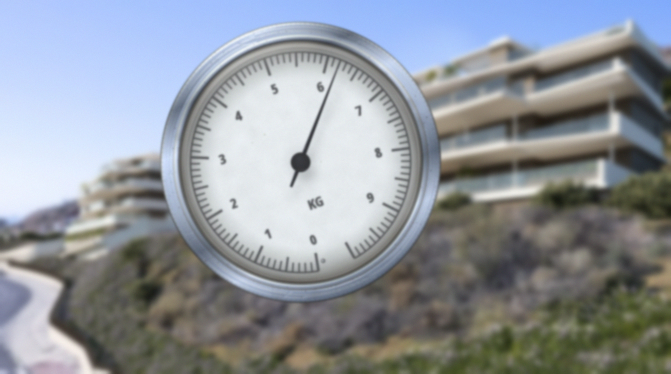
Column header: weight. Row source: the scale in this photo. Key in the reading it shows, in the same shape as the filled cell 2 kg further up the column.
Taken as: 6.2 kg
